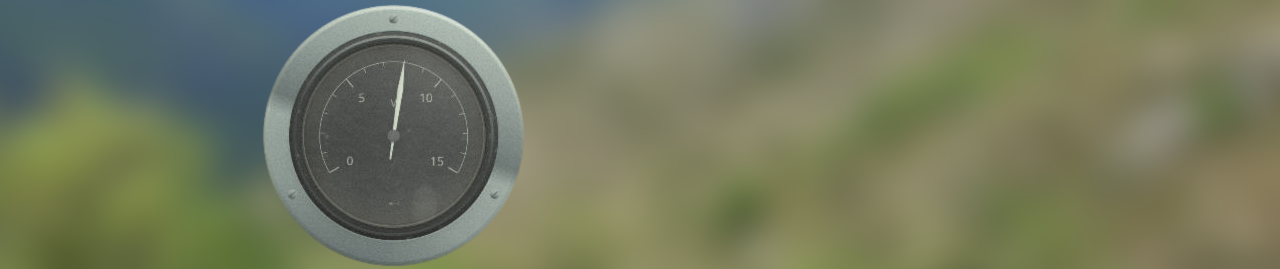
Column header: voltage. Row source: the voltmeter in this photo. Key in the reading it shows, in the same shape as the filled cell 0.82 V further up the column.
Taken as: 8 V
